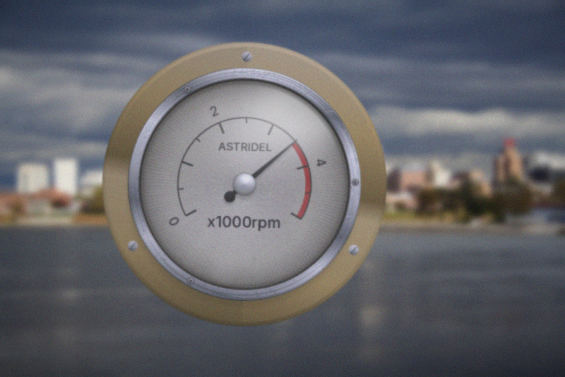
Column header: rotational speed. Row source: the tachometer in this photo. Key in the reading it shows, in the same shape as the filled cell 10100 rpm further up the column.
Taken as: 3500 rpm
